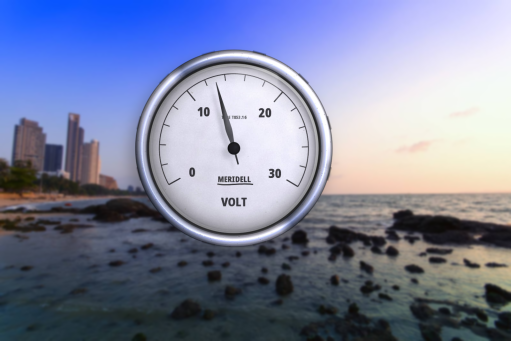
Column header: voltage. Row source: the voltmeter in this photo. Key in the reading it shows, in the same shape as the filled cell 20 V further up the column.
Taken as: 13 V
